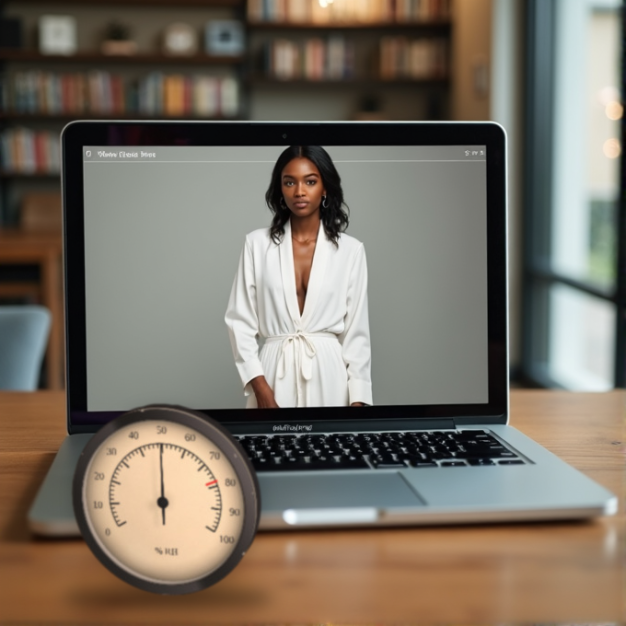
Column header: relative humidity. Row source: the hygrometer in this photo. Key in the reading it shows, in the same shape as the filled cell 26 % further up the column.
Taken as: 50 %
